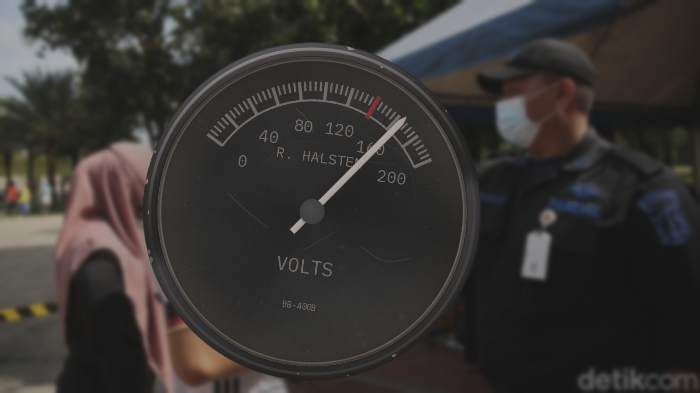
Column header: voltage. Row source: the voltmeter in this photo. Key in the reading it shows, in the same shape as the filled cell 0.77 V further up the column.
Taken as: 164 V
